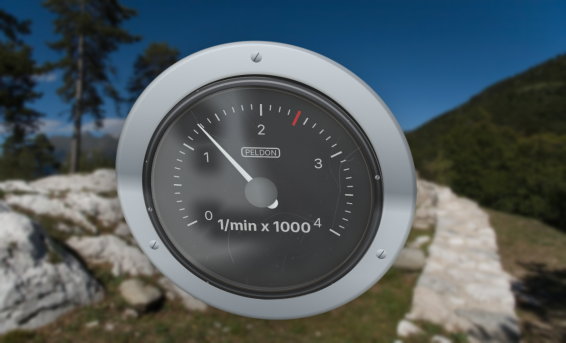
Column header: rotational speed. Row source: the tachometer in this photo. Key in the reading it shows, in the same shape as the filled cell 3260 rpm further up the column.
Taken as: 1300 rpm
